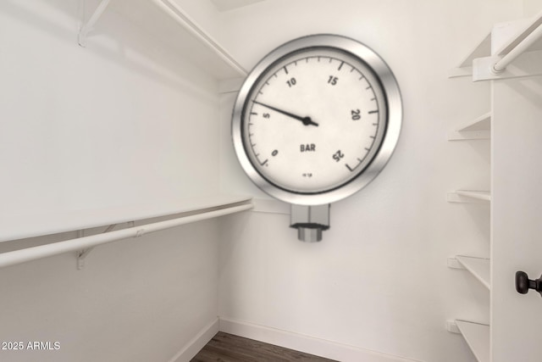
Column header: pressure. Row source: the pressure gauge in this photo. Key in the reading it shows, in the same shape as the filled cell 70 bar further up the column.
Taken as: 6 bar
